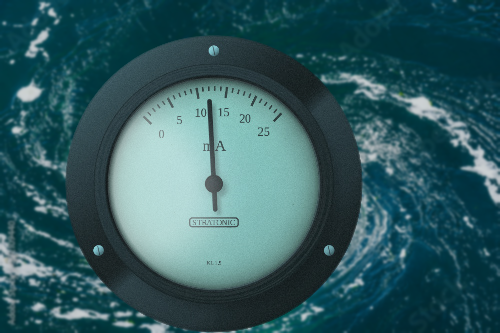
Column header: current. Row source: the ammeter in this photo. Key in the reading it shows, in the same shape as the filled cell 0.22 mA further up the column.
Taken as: 12 mA
